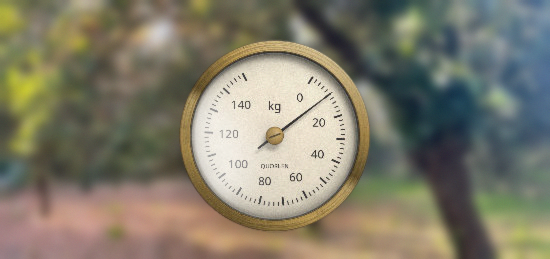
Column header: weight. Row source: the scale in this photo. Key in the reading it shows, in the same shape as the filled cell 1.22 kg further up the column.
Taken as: 10 kg
